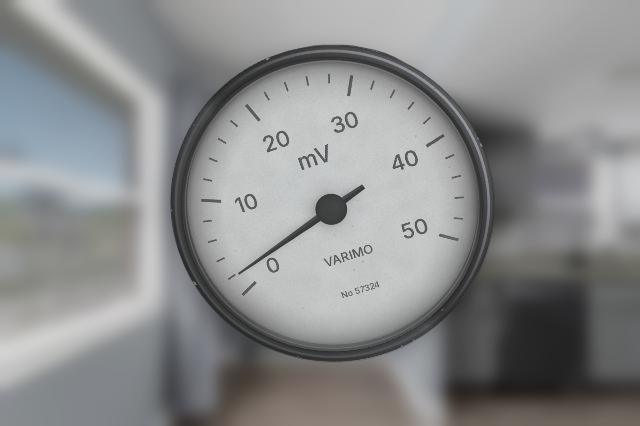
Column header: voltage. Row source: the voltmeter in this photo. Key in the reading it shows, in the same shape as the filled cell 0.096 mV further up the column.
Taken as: 2 mV
